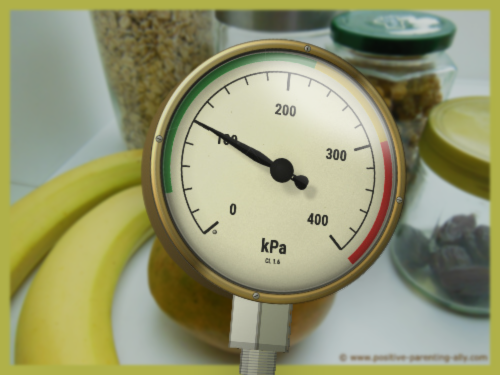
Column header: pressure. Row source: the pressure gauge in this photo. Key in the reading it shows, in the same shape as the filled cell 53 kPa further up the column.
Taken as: 100 kPa
